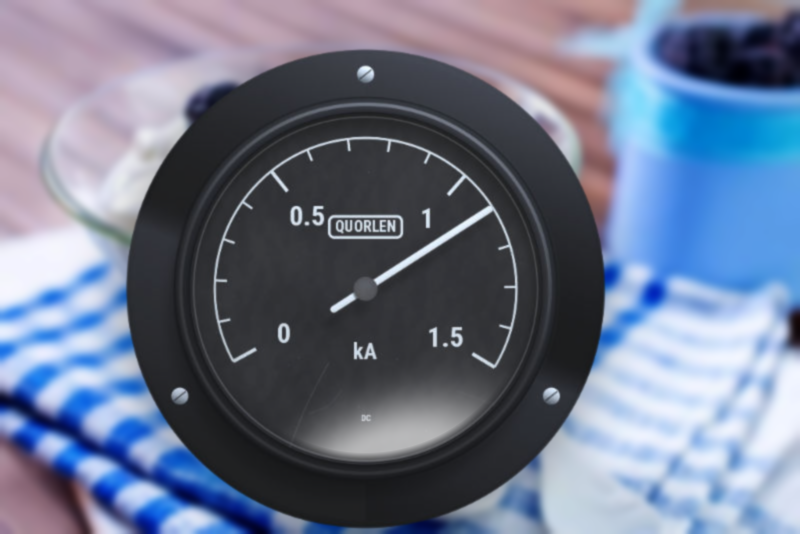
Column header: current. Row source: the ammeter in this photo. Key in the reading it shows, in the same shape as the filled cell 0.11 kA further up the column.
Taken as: 1.1 kA
